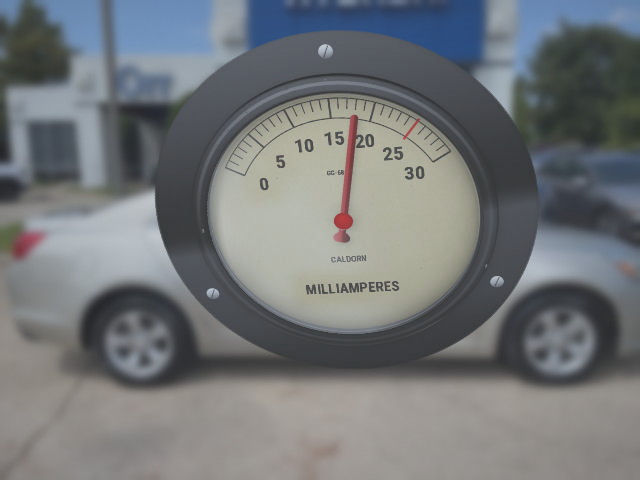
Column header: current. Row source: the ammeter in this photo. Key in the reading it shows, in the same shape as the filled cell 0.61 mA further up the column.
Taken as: 18 mA
